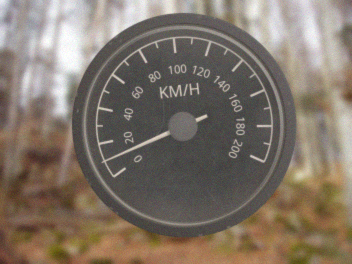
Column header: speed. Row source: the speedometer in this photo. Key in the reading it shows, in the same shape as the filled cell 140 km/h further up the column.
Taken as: 10 km/h
